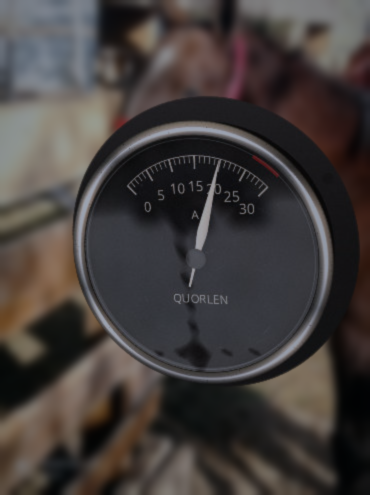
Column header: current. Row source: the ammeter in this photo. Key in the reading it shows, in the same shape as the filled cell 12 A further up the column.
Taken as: 20 A
